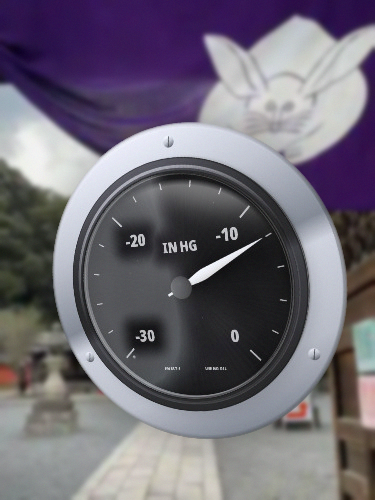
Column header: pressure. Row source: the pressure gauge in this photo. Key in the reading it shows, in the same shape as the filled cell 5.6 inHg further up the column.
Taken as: -8 inHg
